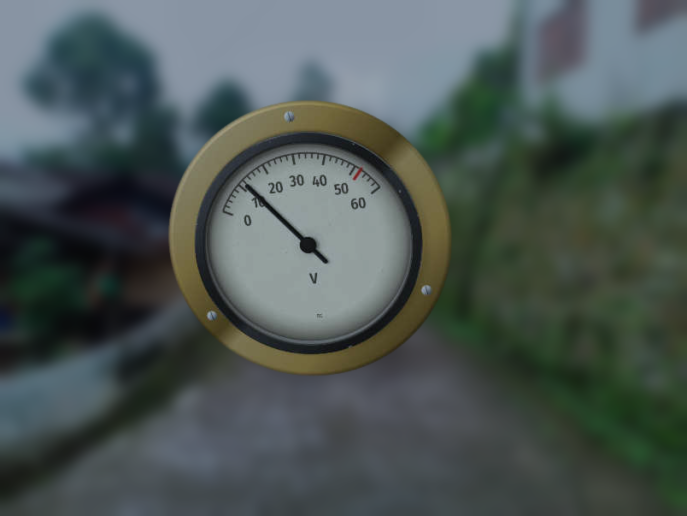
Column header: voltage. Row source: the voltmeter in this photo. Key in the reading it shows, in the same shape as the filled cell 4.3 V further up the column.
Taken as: 12 V
